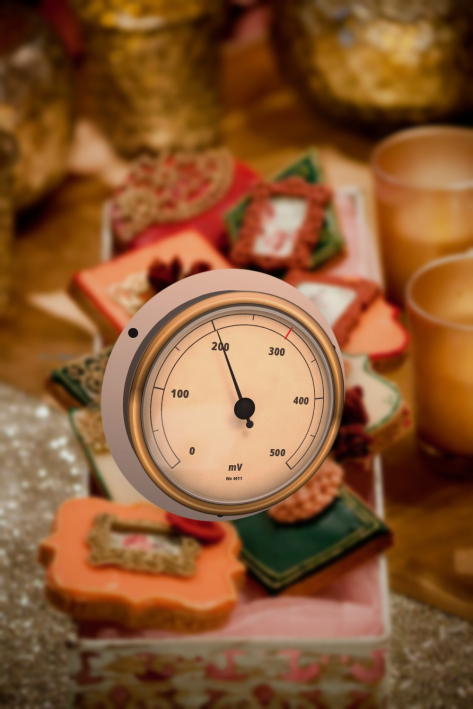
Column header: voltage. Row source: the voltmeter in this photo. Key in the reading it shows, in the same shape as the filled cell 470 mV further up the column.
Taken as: 200 mV
